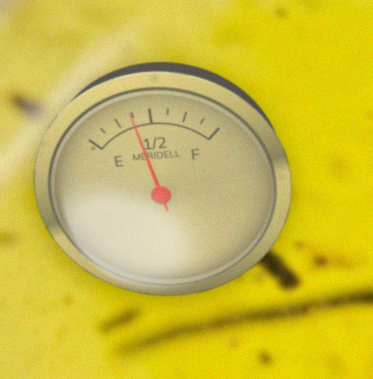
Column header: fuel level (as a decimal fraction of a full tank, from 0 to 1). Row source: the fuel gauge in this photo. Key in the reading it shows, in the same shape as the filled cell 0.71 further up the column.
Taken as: 0.375
